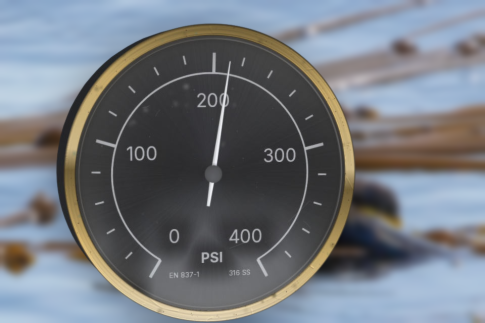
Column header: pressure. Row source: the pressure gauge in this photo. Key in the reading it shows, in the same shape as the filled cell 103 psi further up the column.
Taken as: 210 psi
